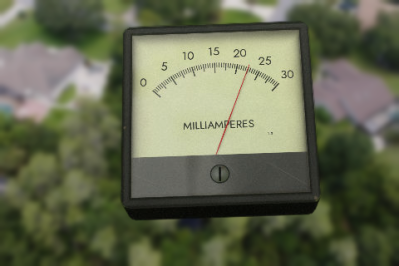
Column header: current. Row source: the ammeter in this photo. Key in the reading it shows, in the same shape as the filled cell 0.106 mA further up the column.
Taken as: 22.5 mA
